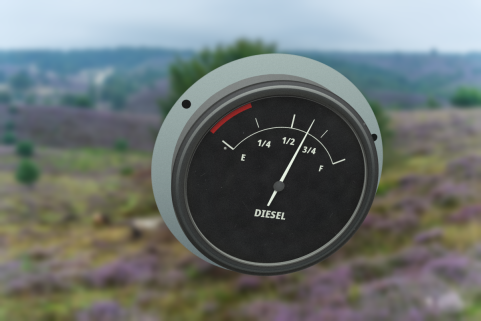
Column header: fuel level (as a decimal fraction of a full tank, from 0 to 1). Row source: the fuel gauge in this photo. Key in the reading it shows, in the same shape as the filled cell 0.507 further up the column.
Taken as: 0.625
